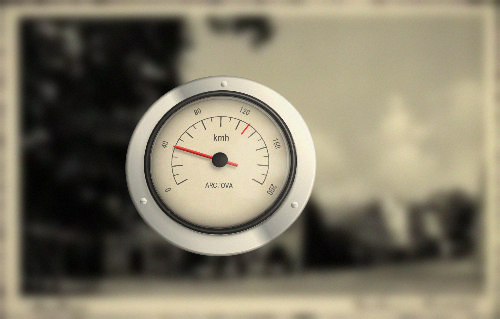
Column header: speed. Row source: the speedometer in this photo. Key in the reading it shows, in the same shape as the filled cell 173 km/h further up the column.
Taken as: 40 km/h
